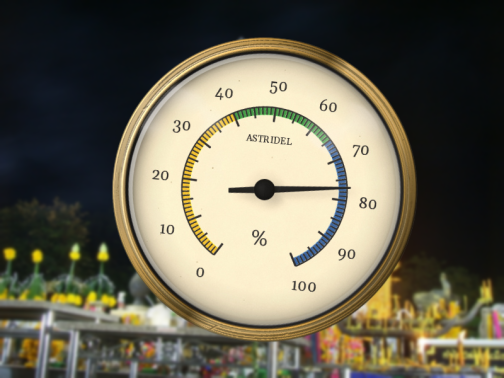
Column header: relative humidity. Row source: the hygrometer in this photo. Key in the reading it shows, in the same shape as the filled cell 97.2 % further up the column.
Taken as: 77 %
